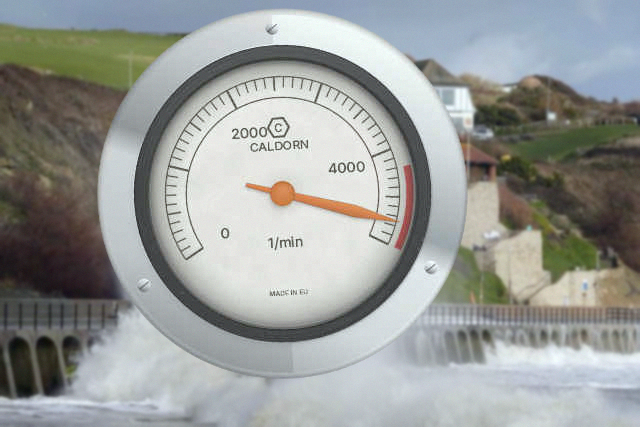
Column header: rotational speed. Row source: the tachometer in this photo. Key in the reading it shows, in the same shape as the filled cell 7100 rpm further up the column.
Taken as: 4750 rpm
